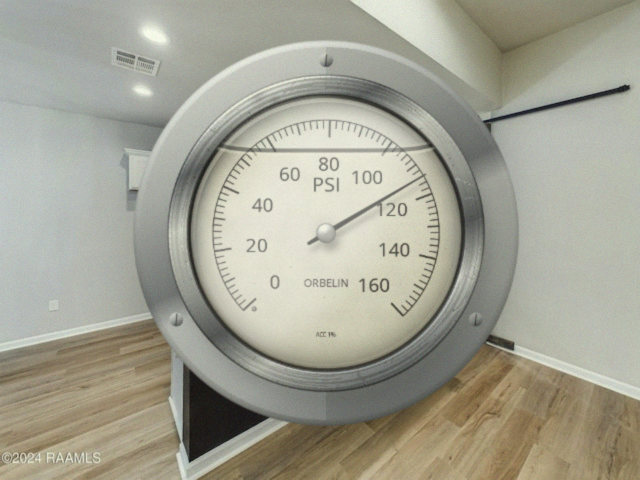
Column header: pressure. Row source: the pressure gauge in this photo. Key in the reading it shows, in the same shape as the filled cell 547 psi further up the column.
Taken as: 114 psi
